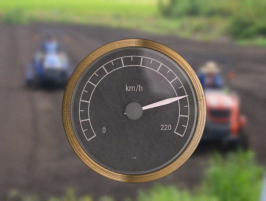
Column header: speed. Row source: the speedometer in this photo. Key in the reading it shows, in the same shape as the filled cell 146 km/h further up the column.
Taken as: 180 km/h
